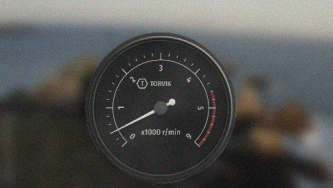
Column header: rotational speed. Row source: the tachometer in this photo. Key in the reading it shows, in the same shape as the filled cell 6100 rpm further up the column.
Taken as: 400 rpm
